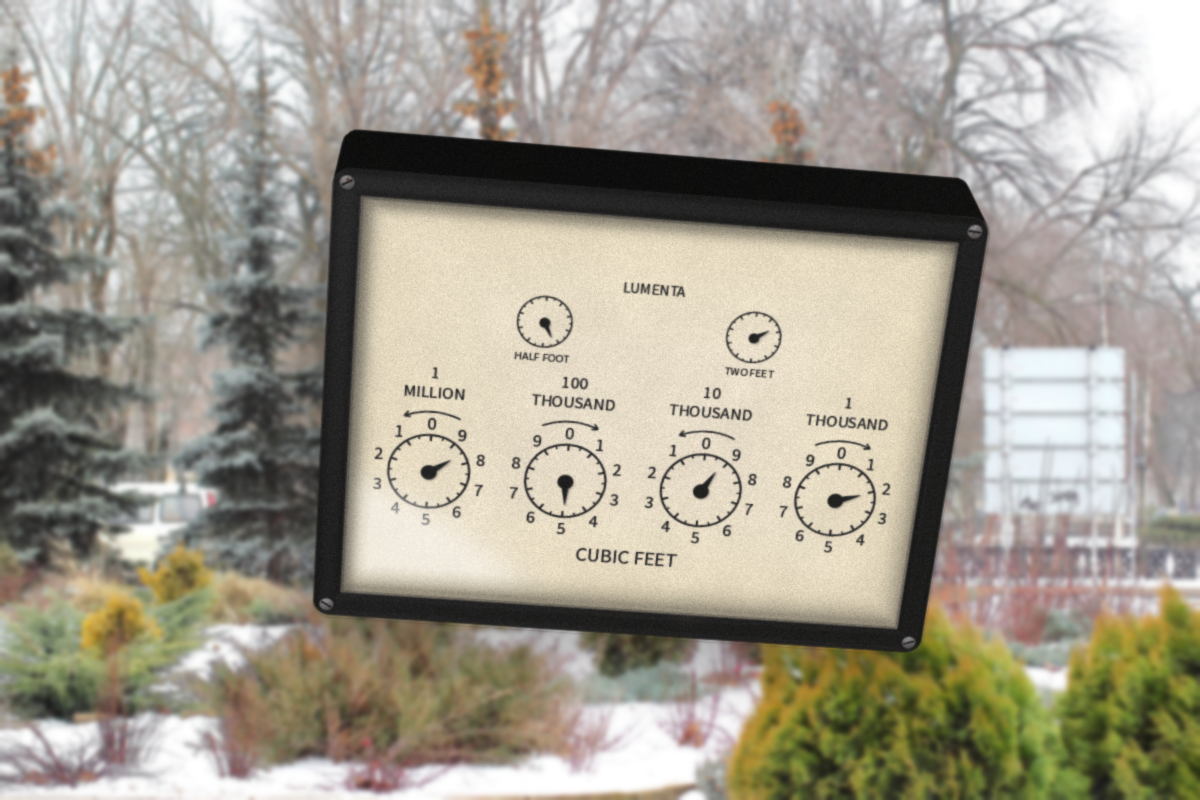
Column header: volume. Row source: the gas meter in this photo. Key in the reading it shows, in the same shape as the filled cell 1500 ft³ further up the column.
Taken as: 849200 ft³
